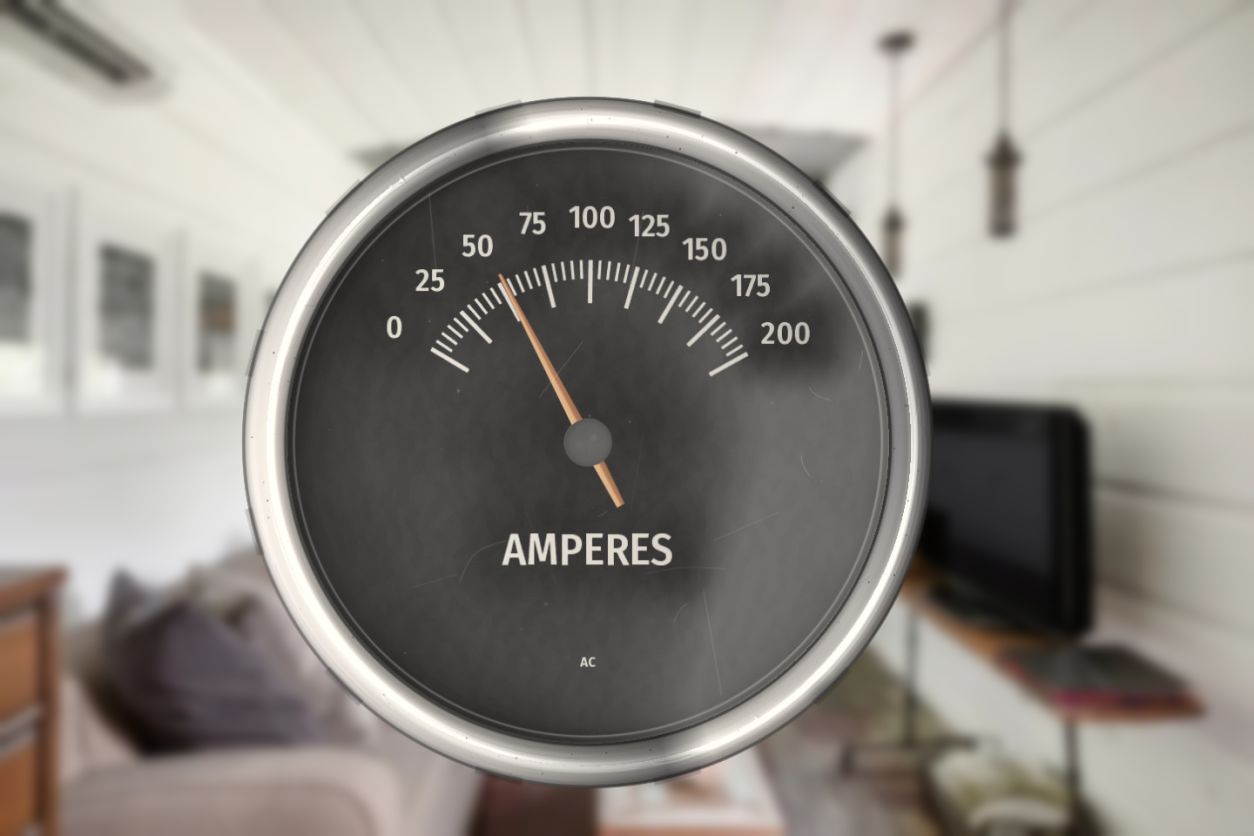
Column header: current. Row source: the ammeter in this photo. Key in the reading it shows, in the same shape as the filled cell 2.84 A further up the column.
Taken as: 52.5 A
